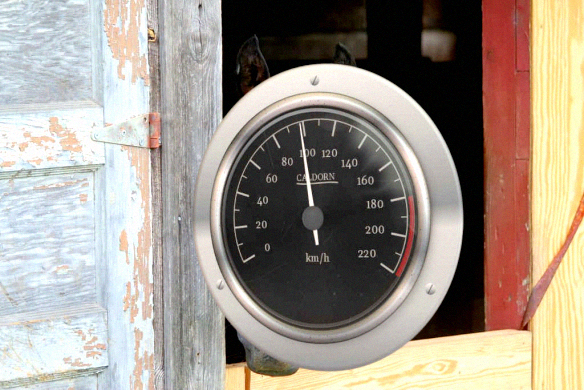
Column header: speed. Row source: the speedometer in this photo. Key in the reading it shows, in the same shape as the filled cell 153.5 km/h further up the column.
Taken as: 100 km/h
